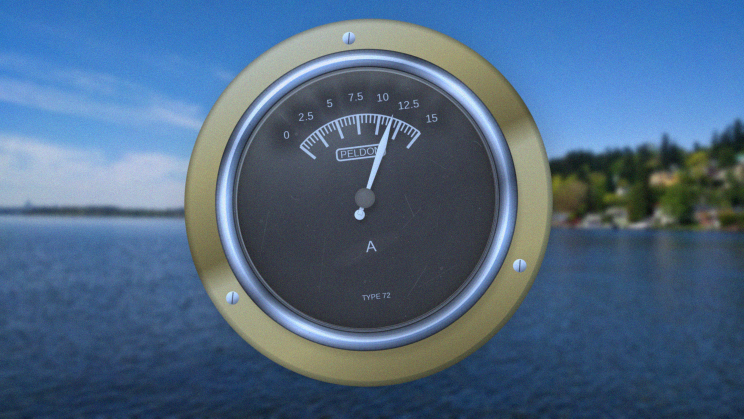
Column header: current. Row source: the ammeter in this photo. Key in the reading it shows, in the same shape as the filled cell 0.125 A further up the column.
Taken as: 11.5 A
